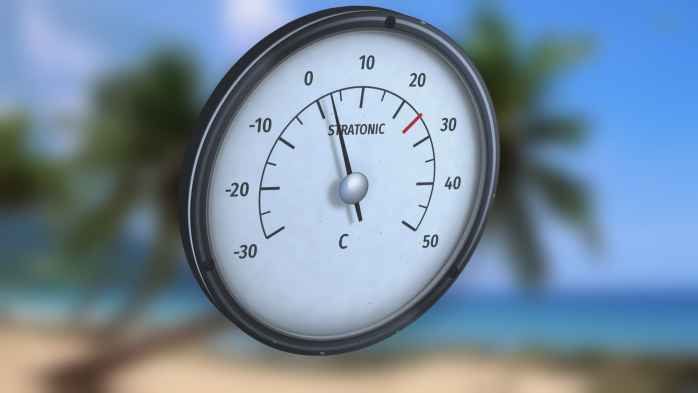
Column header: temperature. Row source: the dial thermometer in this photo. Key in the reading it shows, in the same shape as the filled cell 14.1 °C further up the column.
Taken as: 2.5 °C
